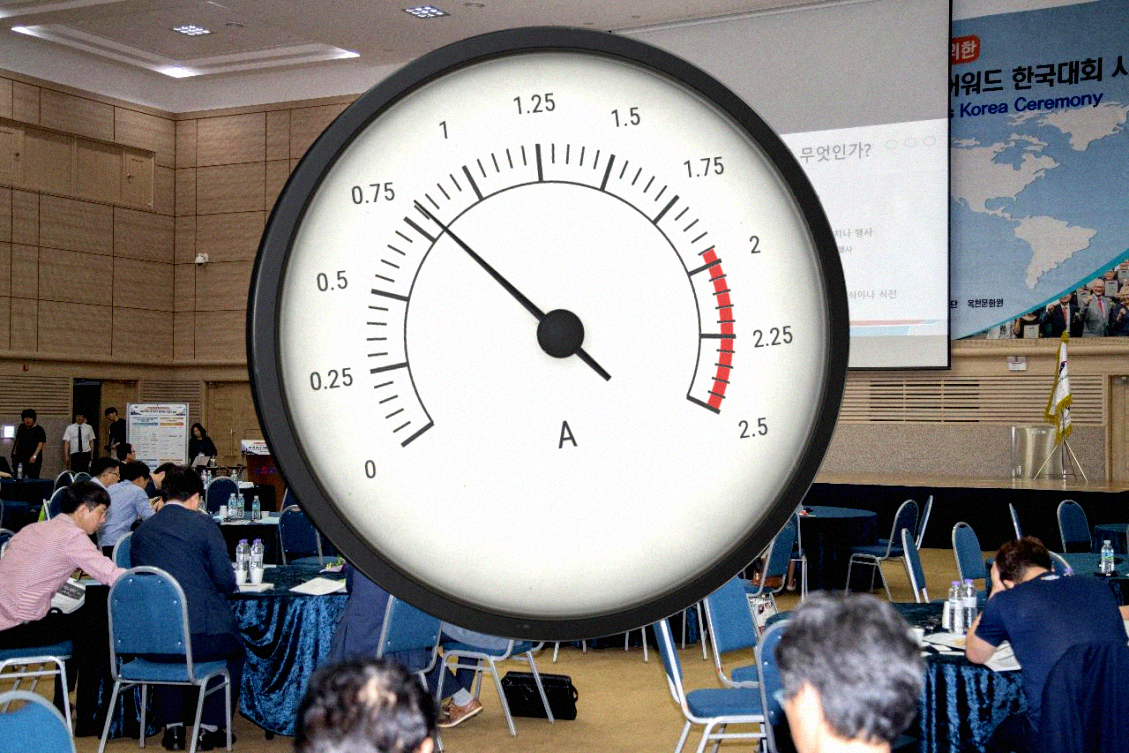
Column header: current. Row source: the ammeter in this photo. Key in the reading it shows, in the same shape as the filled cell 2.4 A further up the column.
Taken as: 0.8 A
